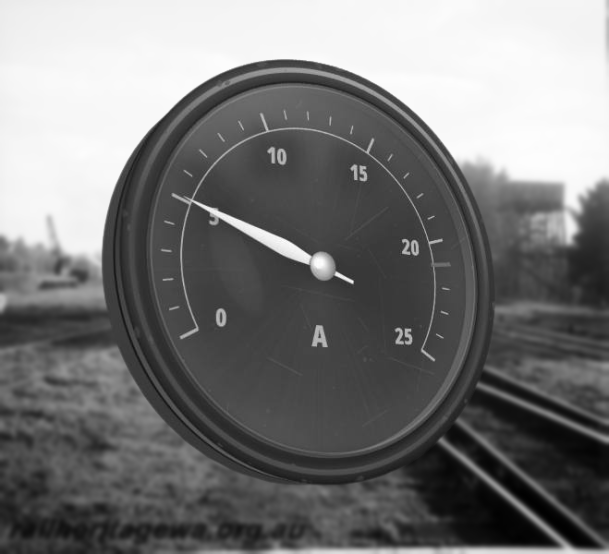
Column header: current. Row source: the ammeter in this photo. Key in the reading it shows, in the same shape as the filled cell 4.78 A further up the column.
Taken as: 5 A
